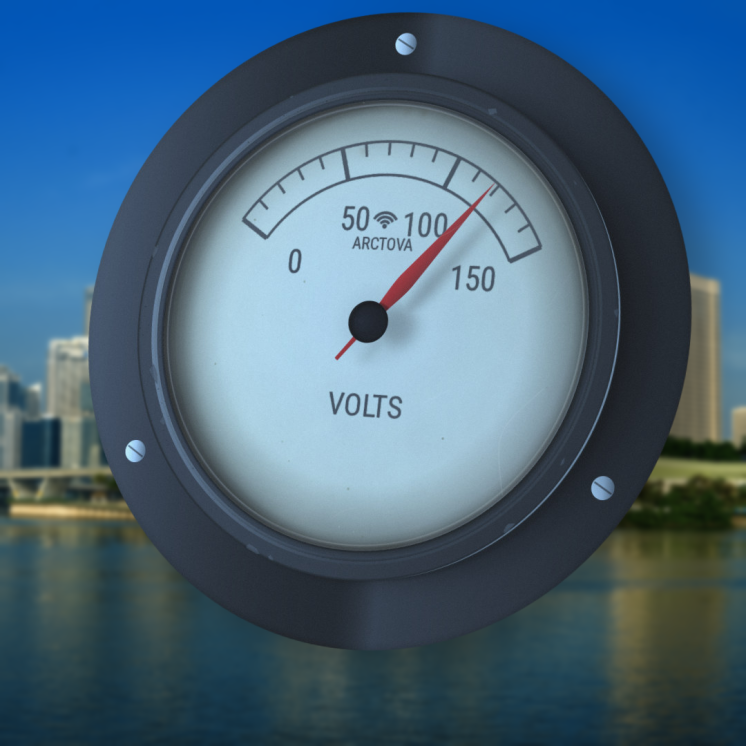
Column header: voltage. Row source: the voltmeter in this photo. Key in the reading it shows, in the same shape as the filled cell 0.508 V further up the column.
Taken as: 120 V
